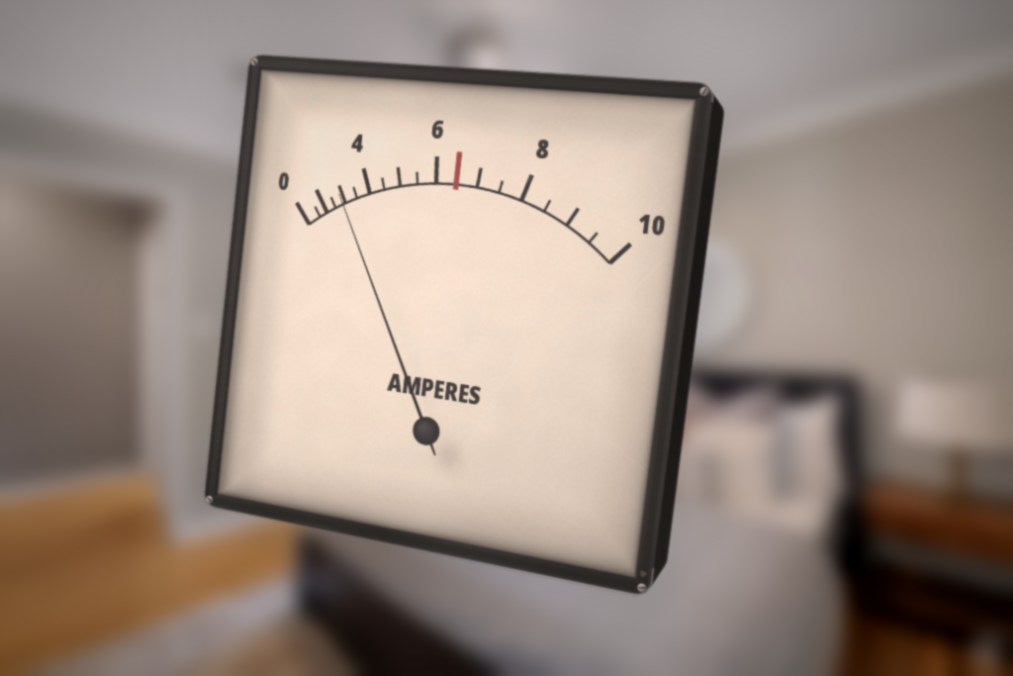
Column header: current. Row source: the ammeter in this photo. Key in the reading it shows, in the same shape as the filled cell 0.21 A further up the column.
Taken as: 3 A
